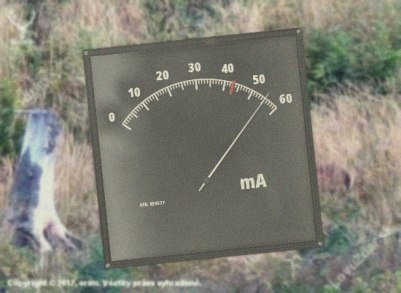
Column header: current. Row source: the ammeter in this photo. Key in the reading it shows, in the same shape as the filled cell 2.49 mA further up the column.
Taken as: 55 mA
